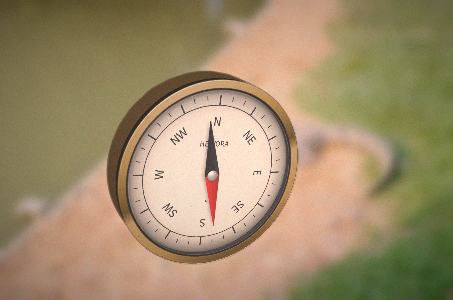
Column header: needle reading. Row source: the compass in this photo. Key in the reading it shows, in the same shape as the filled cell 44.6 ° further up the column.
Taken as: 170 °
